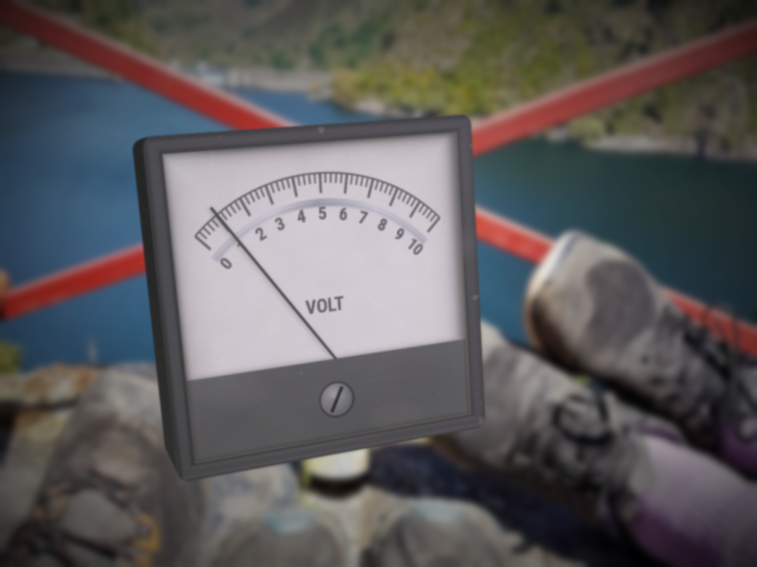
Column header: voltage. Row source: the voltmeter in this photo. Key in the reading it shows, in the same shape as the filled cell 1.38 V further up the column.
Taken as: 1 V
